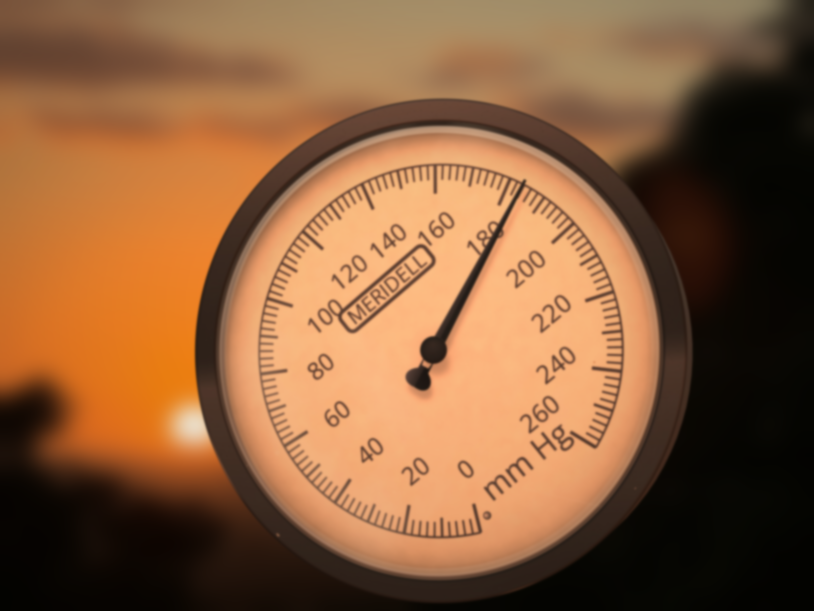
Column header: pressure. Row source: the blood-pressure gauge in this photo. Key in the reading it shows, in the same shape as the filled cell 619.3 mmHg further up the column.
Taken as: 184 mmHg
